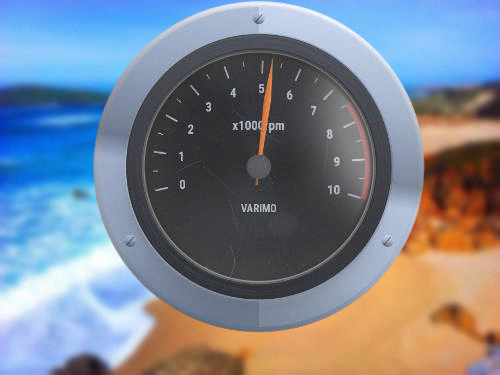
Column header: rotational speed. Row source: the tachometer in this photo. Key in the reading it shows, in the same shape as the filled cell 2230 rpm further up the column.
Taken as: 5250 rpm
